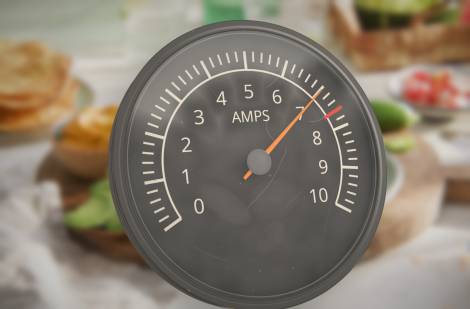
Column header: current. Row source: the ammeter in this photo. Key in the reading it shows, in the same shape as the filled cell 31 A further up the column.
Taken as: 7 A
